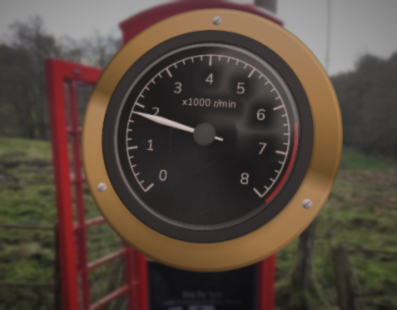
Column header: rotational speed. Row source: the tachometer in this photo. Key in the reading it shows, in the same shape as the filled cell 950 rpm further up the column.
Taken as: 1800 rpm
